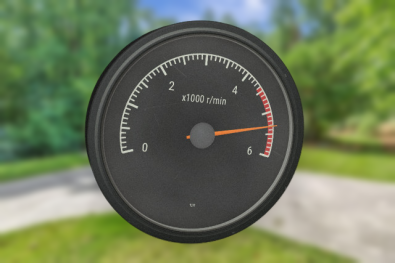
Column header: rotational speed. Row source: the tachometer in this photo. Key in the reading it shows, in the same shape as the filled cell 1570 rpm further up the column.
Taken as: 5300 rpm
